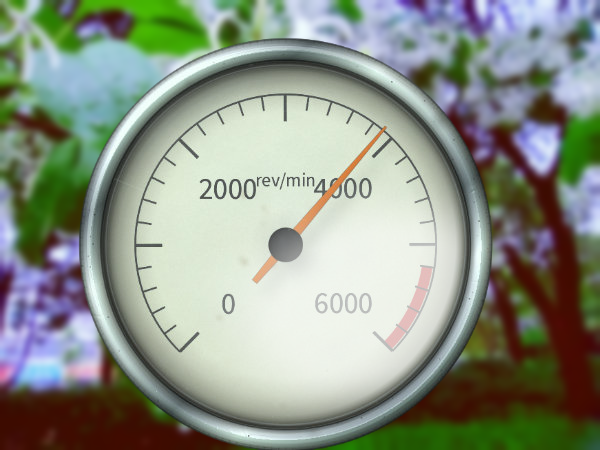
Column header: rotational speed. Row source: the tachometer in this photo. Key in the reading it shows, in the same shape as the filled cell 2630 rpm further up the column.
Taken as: 3900 rpm
